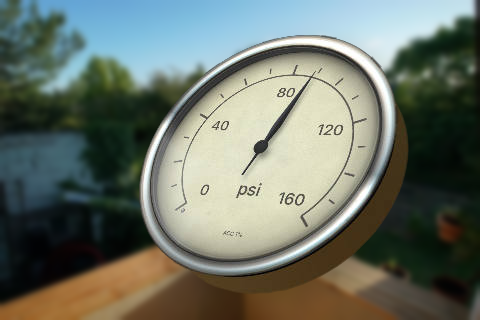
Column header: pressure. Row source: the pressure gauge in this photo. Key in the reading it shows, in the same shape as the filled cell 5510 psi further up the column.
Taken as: 90 psi
